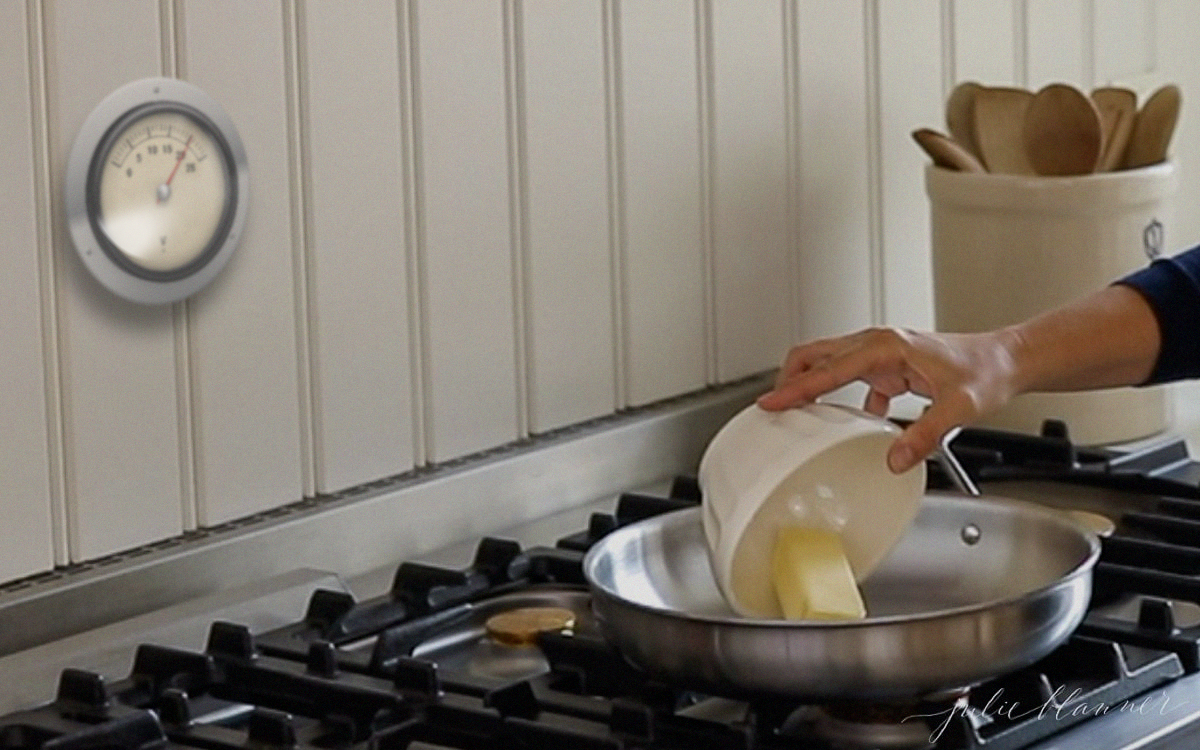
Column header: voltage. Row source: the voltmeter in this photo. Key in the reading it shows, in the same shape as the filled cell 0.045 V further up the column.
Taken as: 20 V
